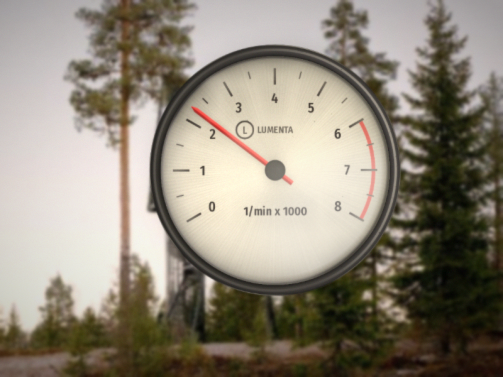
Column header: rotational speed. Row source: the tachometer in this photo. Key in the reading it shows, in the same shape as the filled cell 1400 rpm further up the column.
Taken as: 2250 rpm
